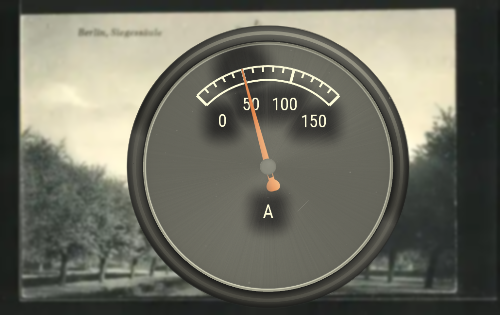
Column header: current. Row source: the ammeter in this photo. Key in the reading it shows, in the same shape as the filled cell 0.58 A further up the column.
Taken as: 50 A
